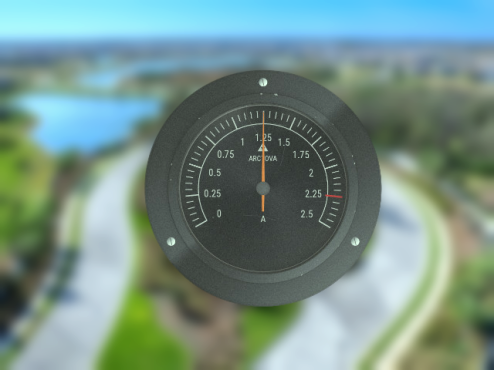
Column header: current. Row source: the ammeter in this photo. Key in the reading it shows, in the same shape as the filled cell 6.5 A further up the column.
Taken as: 1.25 A
